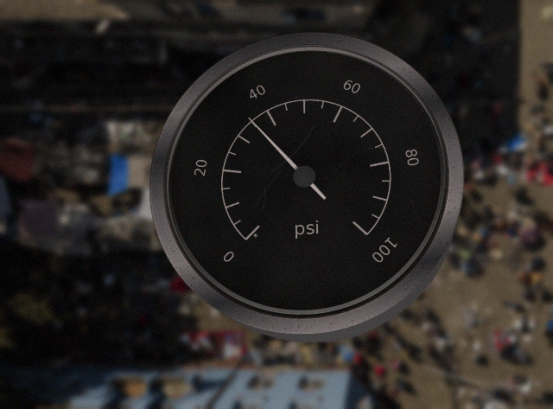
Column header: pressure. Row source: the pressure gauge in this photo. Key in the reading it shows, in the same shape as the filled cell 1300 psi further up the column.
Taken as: 35 psi
